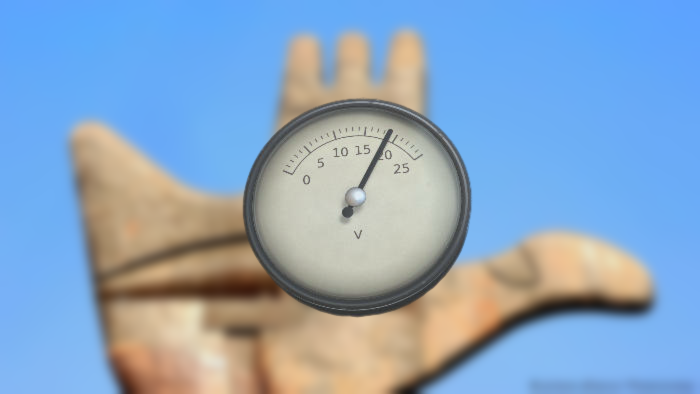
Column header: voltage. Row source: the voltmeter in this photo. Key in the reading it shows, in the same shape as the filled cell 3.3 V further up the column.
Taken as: 19 V
